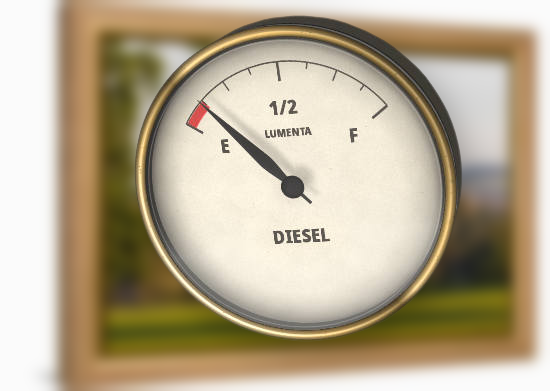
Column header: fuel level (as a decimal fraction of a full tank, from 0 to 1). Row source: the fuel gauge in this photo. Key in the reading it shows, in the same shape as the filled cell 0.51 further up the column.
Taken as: 0.125
